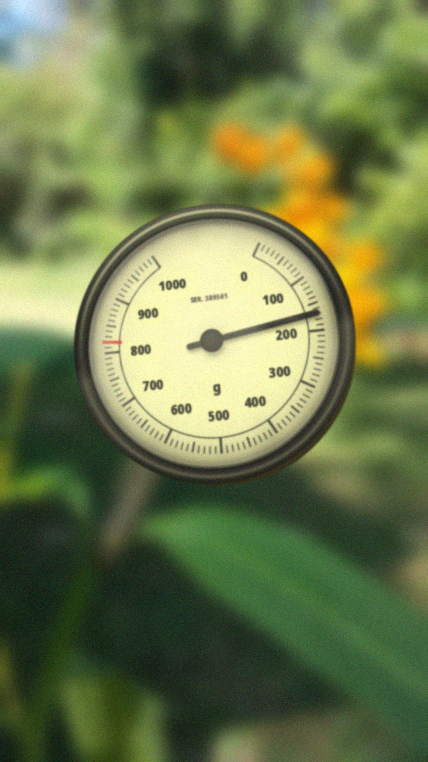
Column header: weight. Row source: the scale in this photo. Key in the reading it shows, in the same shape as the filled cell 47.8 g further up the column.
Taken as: 170 g
